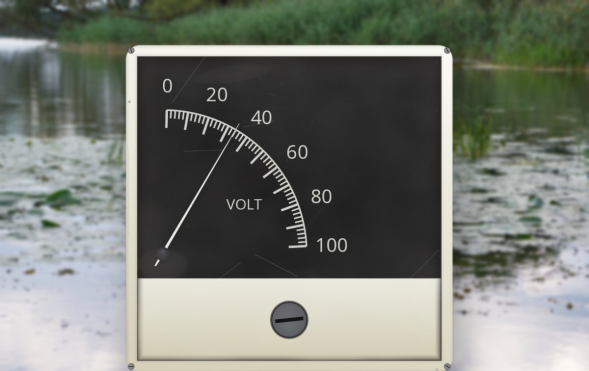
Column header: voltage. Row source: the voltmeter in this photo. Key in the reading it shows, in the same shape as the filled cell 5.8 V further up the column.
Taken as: 34 V
